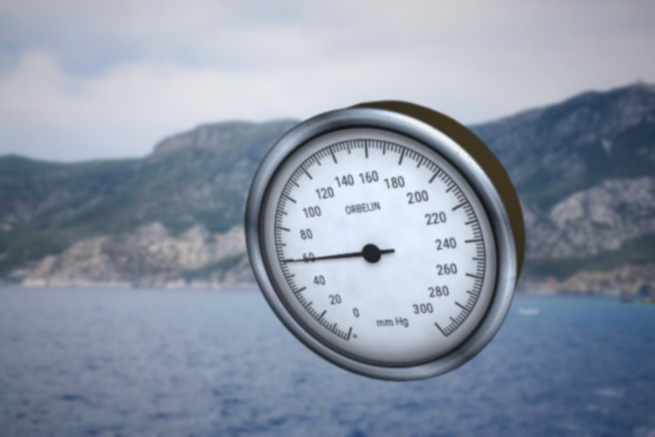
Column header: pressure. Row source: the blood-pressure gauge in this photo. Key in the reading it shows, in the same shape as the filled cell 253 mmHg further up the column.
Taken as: 60 mmHg
